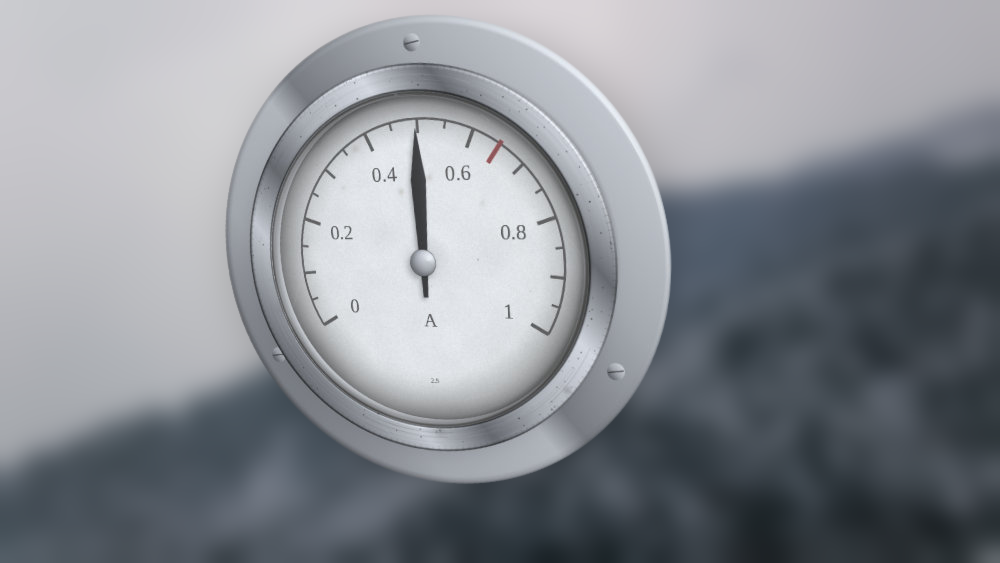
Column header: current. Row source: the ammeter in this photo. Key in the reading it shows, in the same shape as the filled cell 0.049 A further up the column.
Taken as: 0.5 A
